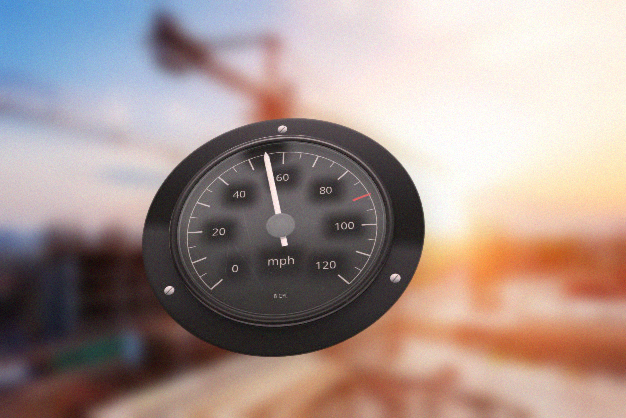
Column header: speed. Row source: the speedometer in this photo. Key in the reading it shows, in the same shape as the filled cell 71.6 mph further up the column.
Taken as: 55 mph
